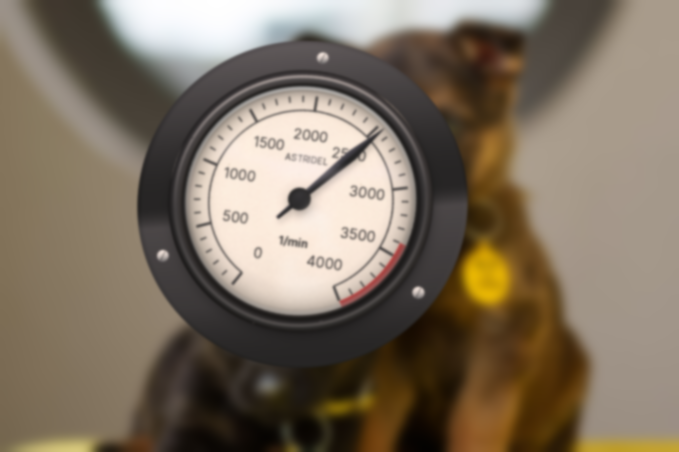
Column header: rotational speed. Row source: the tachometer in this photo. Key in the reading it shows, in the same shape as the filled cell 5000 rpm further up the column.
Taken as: 2550 rpm
